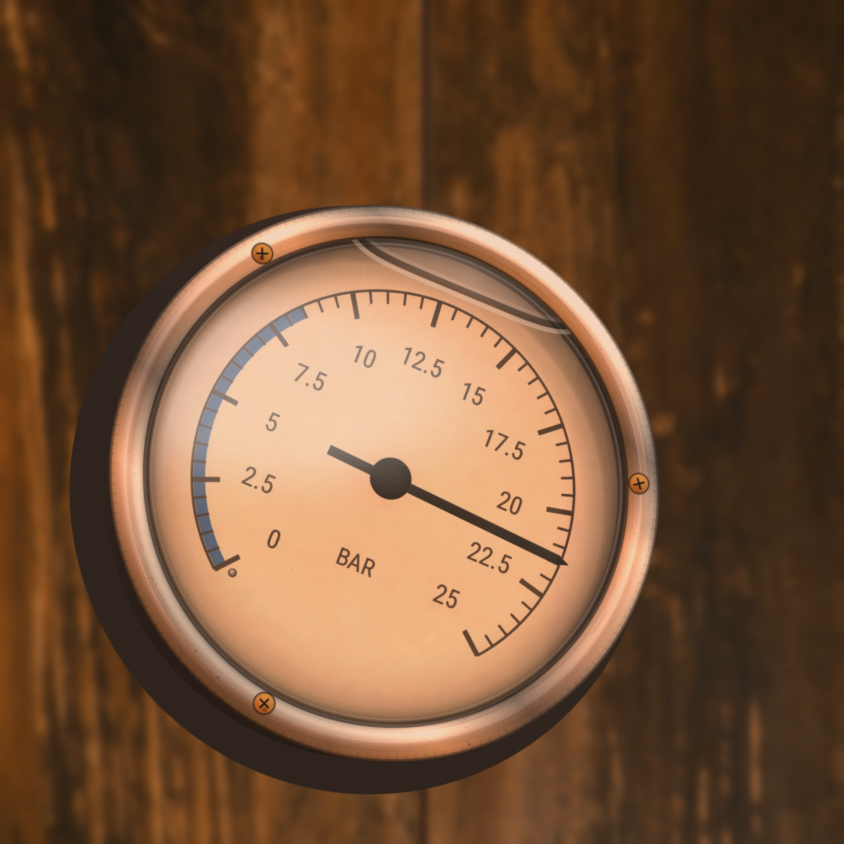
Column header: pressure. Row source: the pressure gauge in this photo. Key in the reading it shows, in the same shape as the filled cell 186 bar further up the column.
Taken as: 21.5 bar
